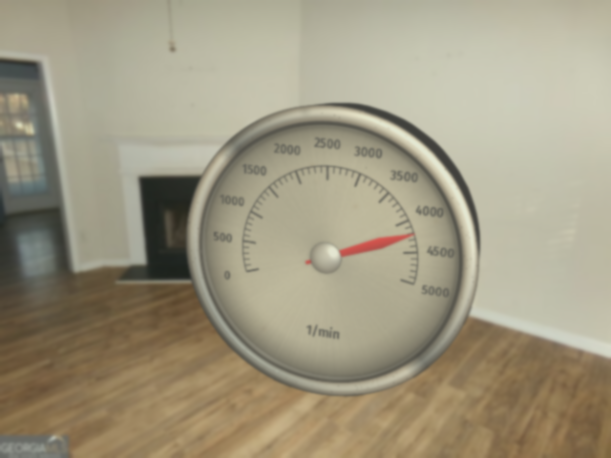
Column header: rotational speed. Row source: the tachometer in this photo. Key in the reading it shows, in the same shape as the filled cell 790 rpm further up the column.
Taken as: 4200 rpm
